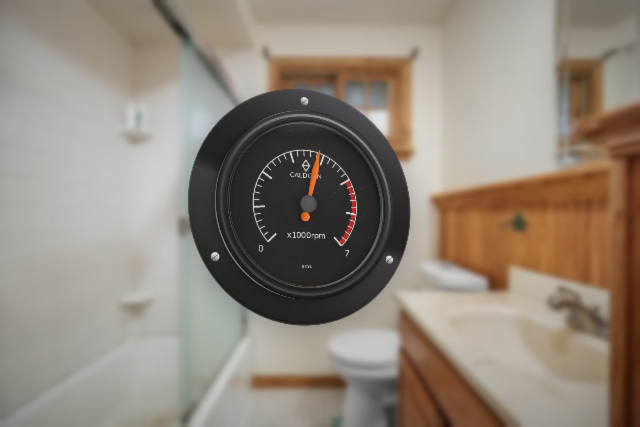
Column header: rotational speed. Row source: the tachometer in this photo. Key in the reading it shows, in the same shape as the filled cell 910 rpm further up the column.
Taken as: 3800 rpm
